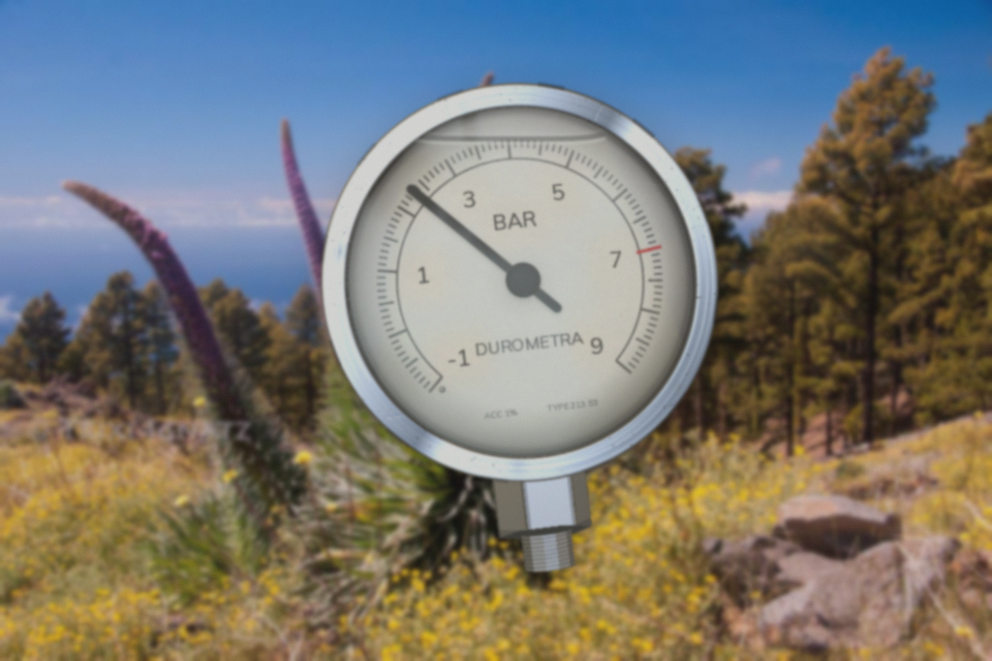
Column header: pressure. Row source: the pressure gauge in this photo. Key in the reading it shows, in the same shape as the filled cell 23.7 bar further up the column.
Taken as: 2.3 bar
